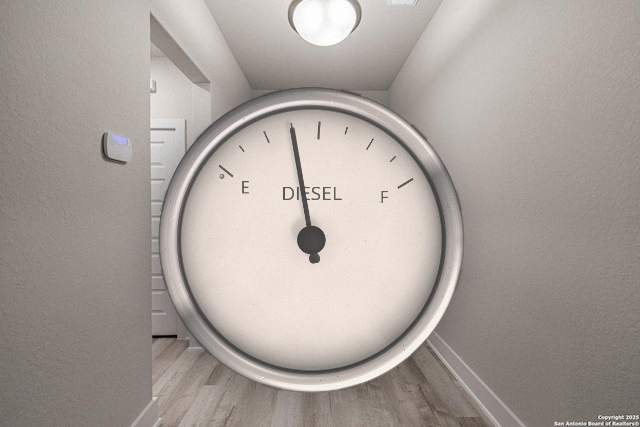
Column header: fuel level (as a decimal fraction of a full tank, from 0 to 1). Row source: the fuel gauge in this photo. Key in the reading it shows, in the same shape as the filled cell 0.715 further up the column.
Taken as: 0.375
